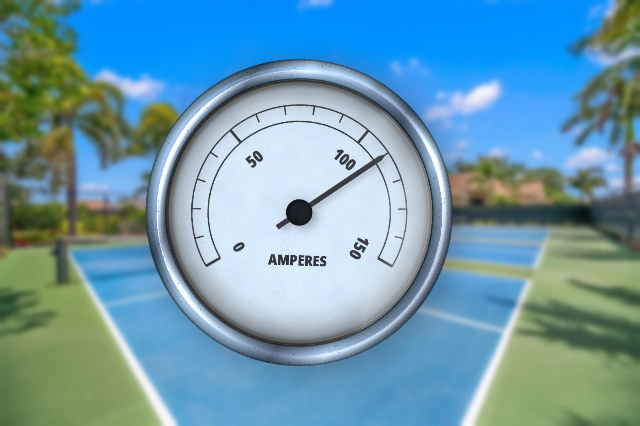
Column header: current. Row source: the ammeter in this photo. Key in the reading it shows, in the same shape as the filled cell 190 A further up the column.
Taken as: 110 A
